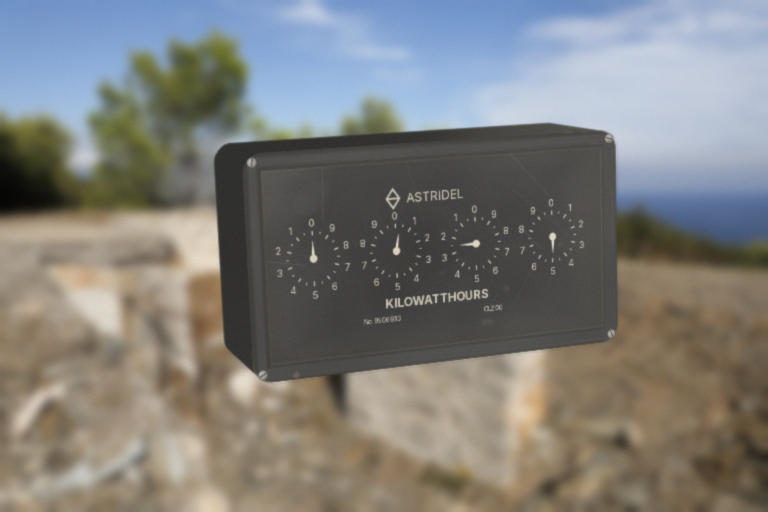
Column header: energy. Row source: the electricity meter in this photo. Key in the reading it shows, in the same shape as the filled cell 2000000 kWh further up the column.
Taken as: 25 kWh
